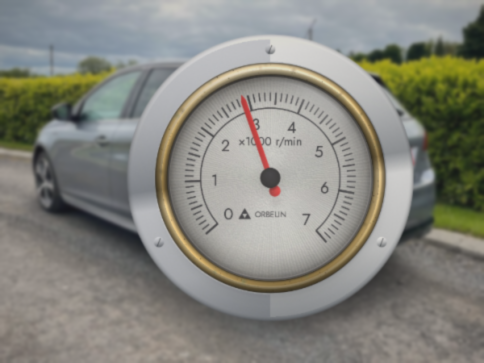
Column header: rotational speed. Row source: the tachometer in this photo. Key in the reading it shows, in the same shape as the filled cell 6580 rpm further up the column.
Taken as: 2900 rpm
